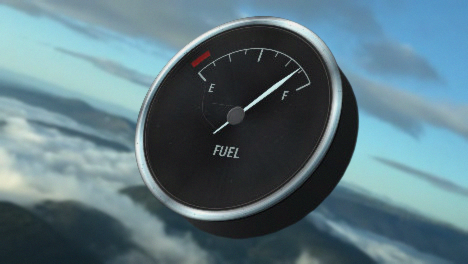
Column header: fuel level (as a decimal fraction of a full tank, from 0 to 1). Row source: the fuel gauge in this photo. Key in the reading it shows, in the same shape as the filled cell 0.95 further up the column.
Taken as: 0.875
